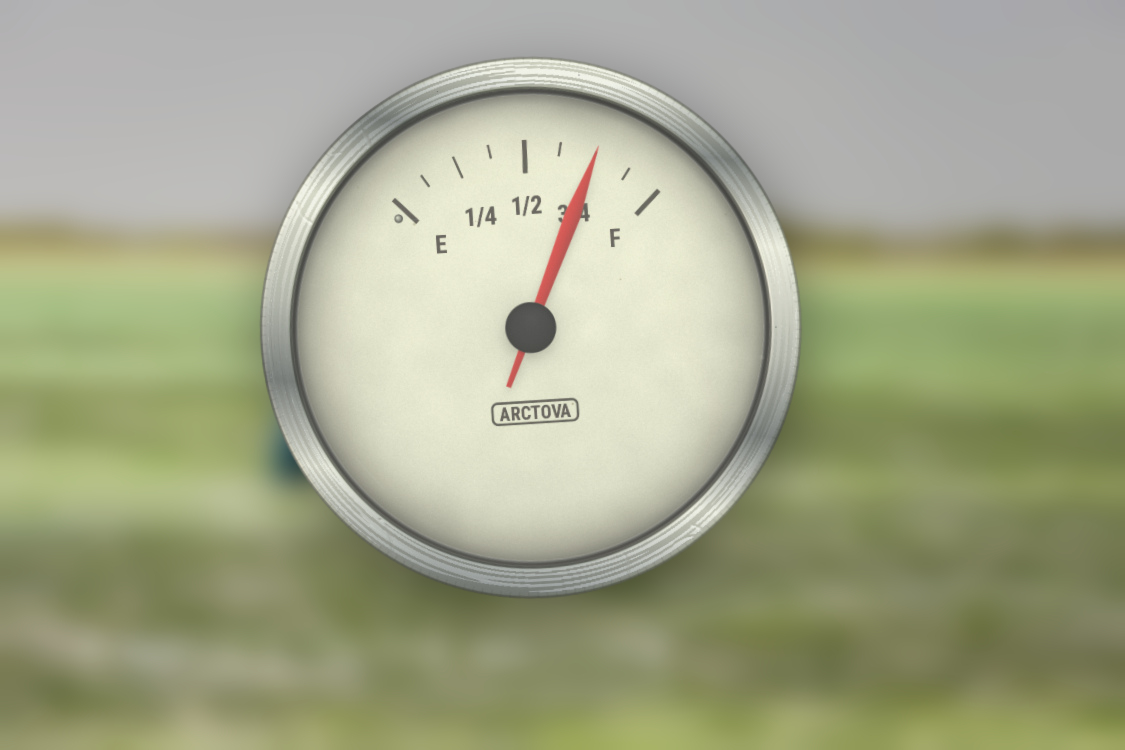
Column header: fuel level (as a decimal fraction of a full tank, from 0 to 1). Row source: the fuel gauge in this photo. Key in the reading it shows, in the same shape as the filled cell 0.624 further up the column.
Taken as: 0.75
